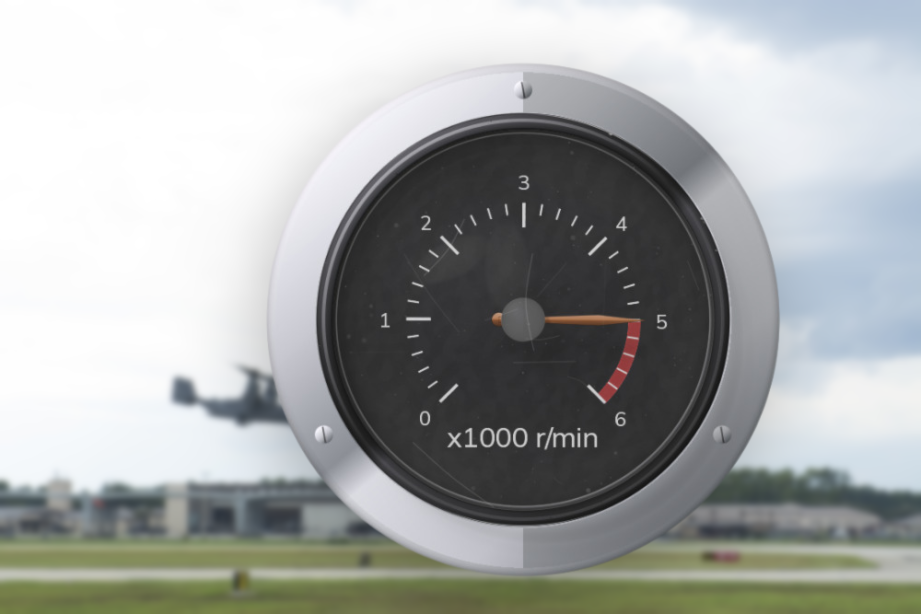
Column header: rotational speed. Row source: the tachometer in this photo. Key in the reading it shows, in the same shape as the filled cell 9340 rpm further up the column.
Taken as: 5000 rpm
